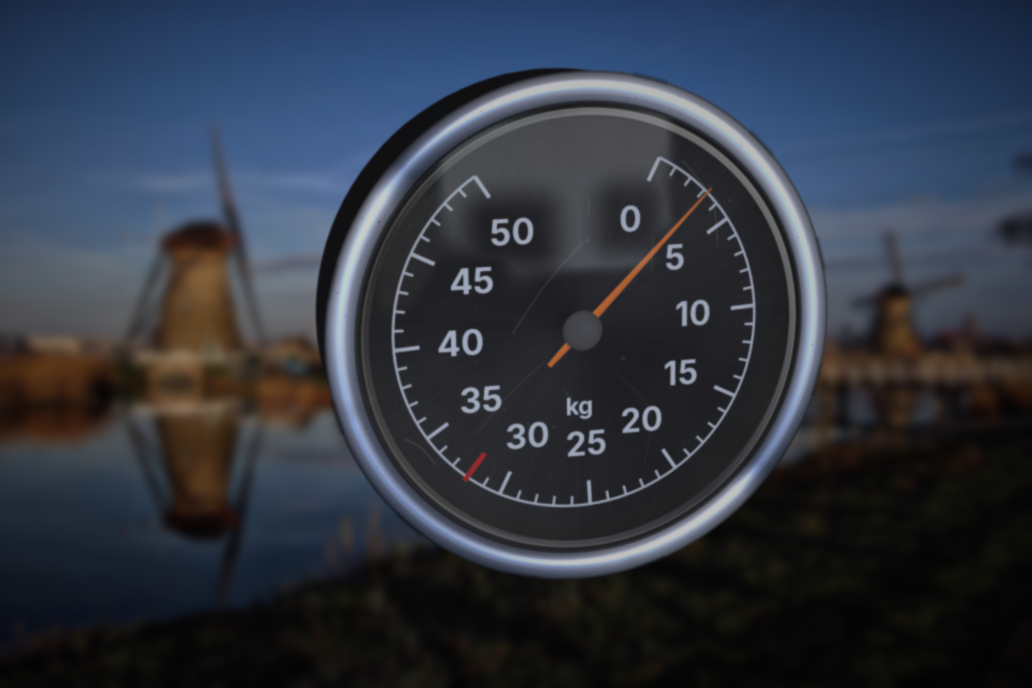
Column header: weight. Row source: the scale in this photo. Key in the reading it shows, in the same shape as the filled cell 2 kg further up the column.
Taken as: 3 kg
